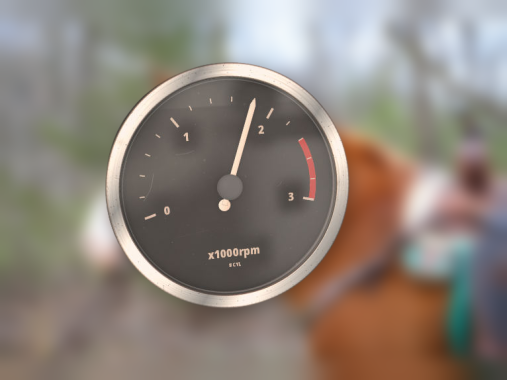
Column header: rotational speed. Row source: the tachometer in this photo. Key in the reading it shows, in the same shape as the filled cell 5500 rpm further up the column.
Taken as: 1800 rpm
